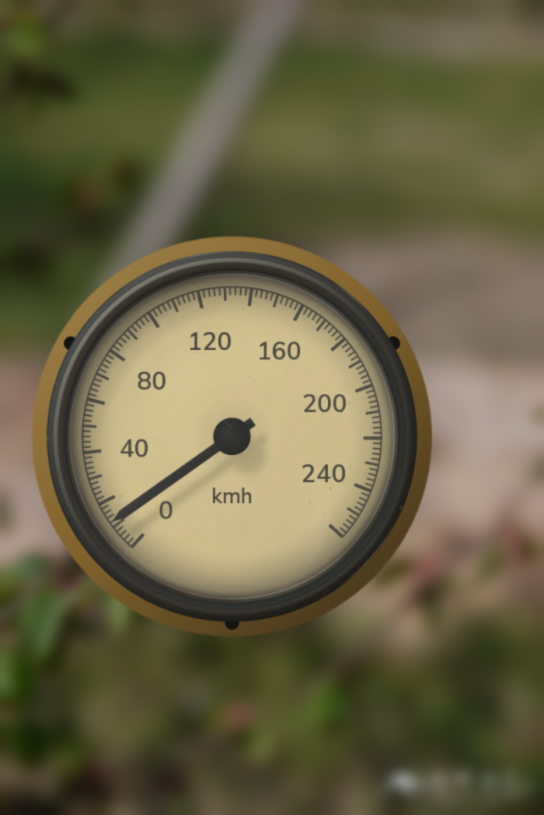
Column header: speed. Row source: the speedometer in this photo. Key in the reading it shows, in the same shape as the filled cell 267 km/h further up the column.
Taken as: 12 km/h
